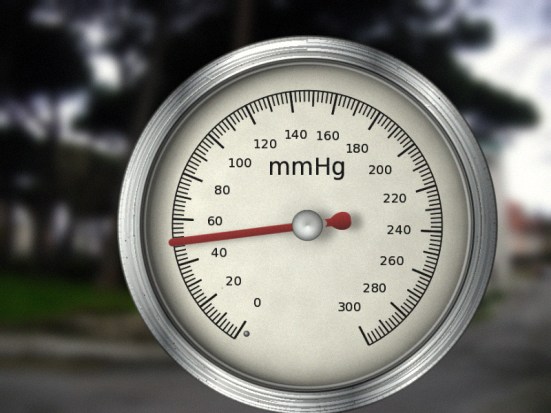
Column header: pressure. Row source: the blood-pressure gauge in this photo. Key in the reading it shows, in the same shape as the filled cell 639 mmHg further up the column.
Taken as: 50 mmHg
